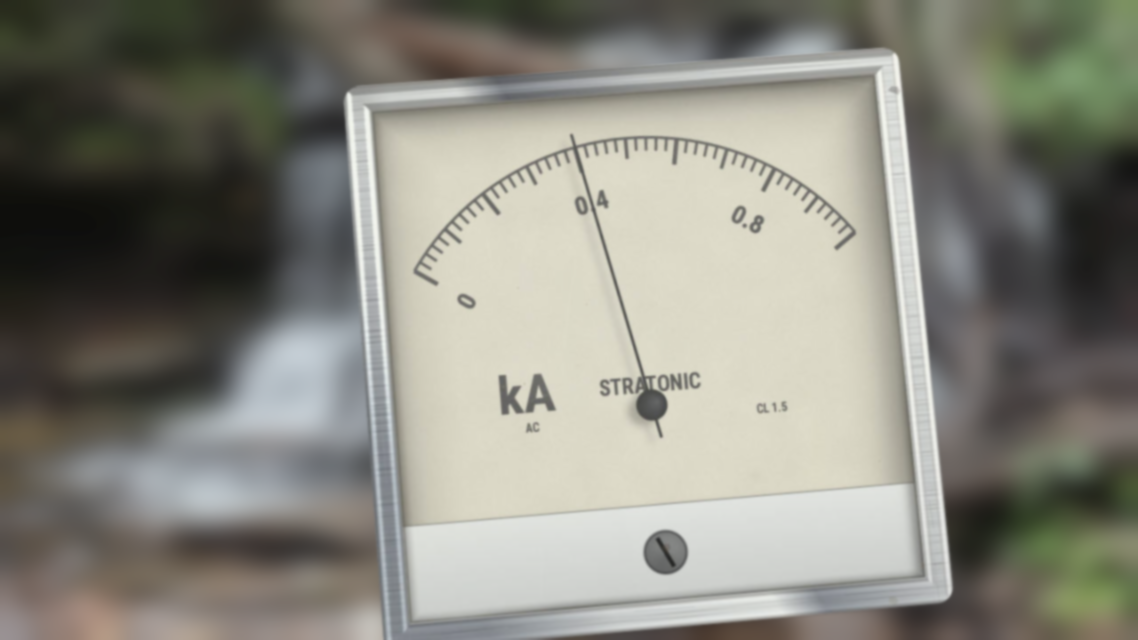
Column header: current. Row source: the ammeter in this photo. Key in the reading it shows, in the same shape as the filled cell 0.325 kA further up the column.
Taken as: 0.4 kA
